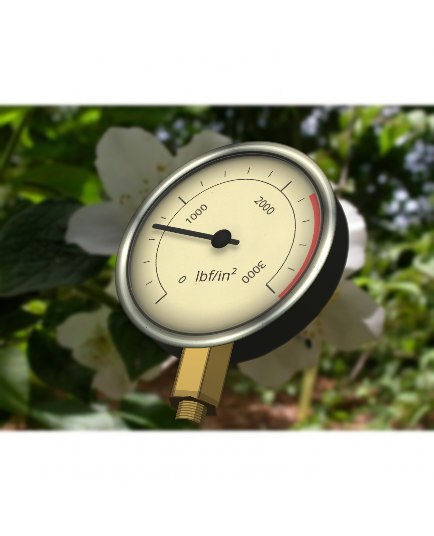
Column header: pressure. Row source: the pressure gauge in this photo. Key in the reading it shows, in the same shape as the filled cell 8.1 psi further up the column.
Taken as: 700 psi
